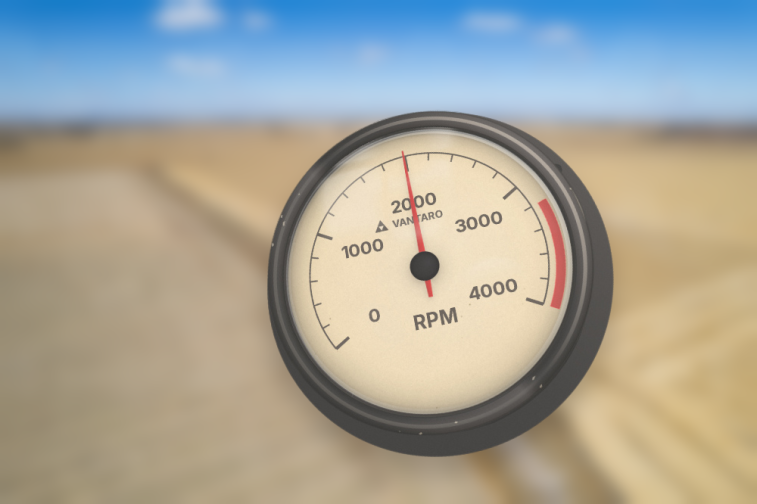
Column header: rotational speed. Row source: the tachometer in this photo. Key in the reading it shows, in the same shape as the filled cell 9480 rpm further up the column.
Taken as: 2000 rpm
